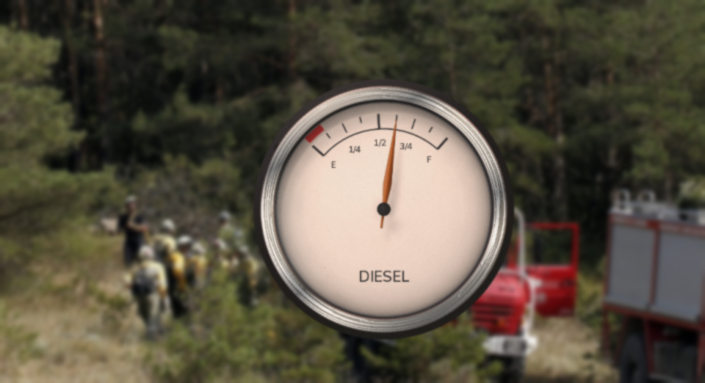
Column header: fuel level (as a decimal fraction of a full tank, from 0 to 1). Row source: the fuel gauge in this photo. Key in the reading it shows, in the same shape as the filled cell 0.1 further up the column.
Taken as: 0.625
